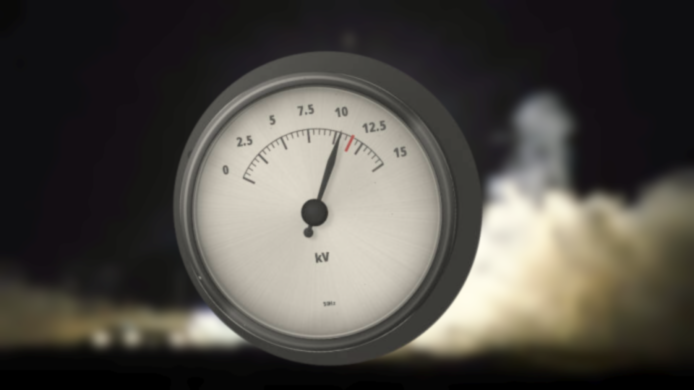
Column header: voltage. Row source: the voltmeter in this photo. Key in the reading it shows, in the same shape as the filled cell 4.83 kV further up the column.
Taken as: 10.5 kV
